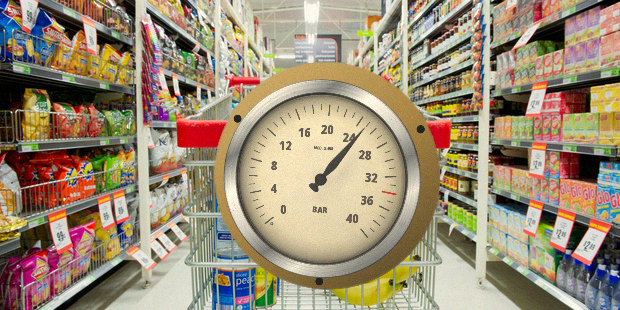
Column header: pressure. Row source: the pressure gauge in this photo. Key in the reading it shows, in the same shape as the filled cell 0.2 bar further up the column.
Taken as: 25 bar
